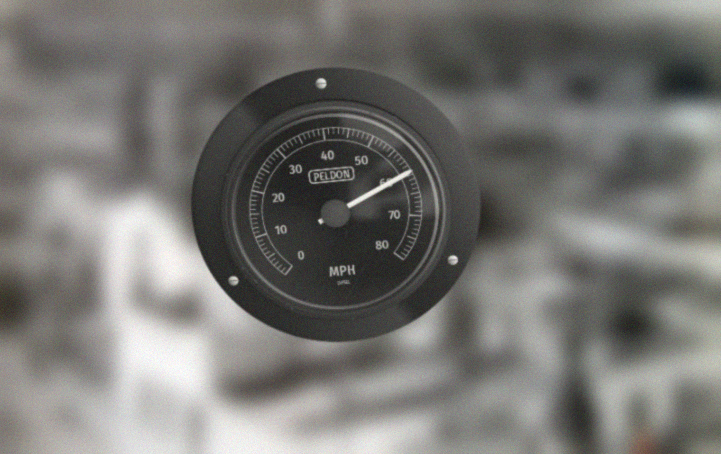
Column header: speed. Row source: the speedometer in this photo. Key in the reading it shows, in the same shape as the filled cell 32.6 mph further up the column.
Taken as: 60 mph
